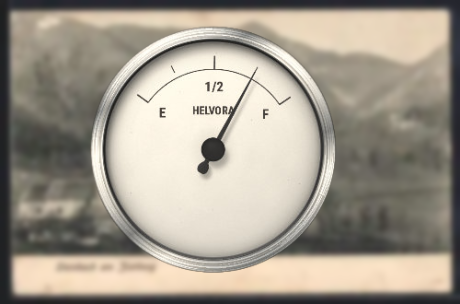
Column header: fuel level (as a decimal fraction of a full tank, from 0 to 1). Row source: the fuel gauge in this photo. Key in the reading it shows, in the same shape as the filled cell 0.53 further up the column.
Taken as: 0.75
